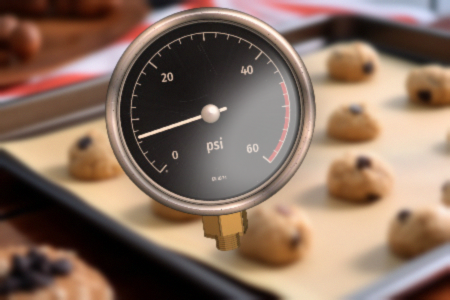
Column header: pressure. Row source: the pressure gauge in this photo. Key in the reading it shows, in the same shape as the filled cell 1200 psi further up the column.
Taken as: 7 psi
